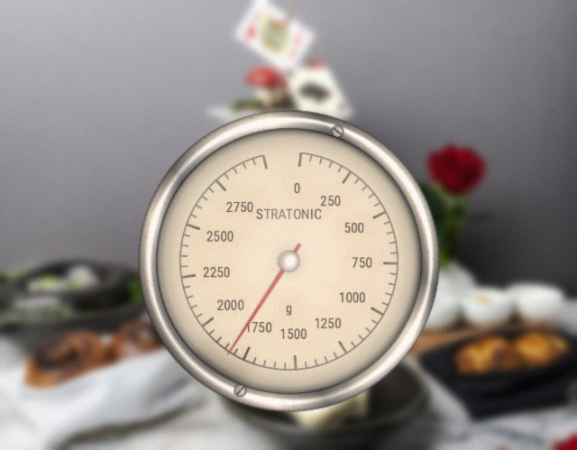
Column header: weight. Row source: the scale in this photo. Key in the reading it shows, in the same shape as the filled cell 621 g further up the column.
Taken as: 1825 g
